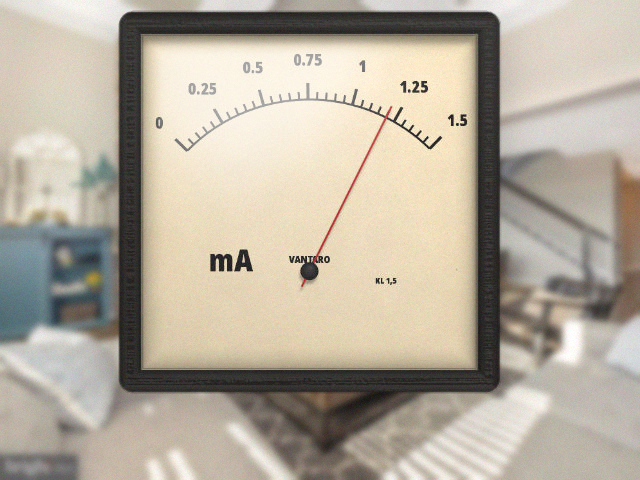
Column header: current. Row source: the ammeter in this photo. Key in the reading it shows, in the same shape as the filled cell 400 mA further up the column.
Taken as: 1.2 mA
